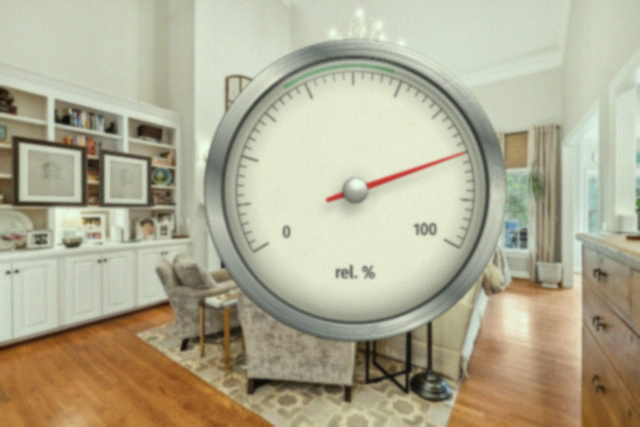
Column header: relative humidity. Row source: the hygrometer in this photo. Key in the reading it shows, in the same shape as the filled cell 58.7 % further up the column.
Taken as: 80 %
